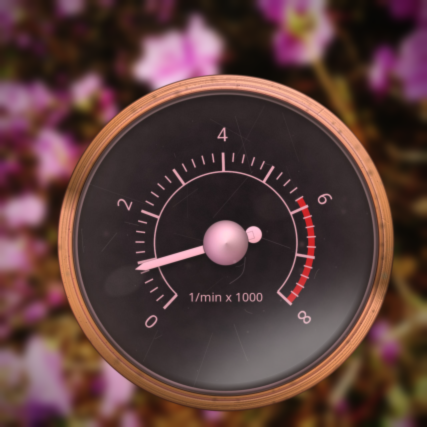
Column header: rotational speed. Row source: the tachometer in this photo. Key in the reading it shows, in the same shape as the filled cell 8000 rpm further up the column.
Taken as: 900 rpm
